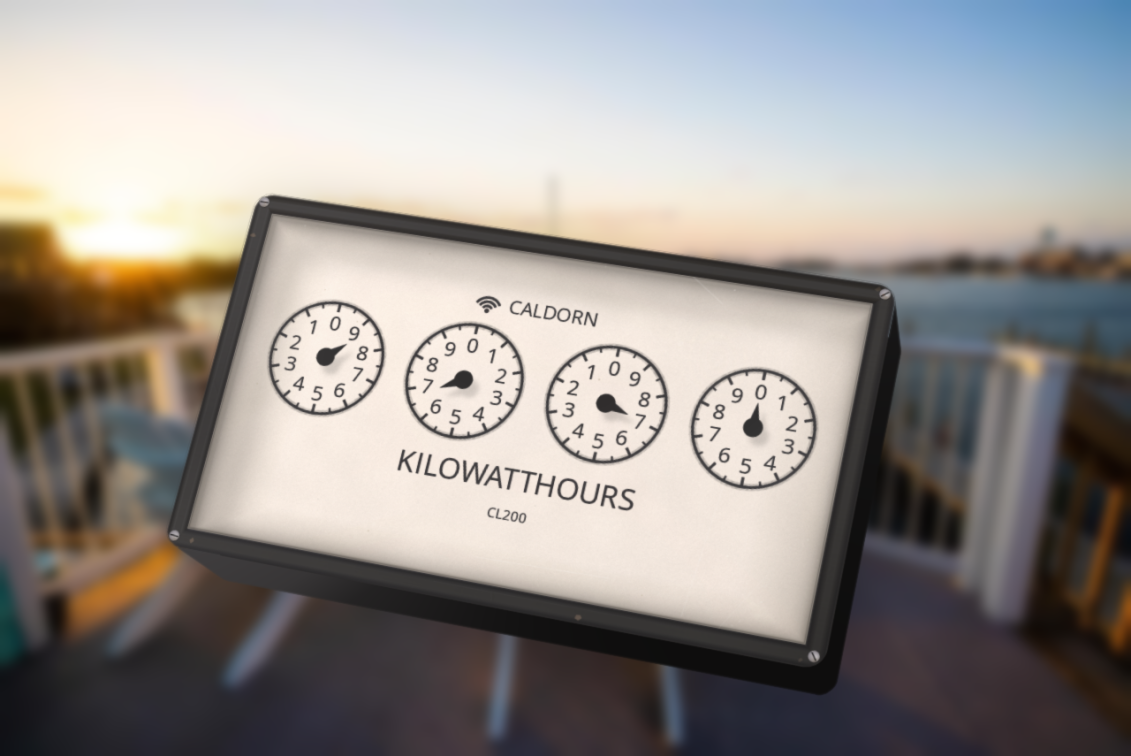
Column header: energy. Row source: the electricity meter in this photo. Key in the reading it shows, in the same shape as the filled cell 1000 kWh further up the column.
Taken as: 8670 kWh
